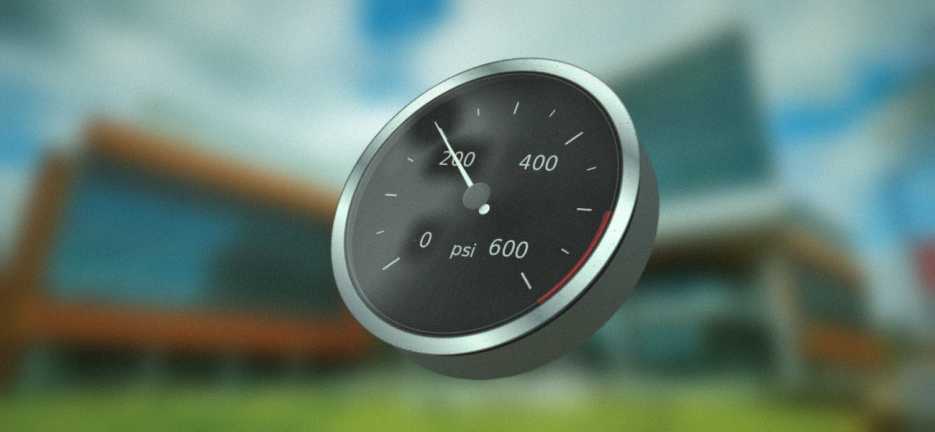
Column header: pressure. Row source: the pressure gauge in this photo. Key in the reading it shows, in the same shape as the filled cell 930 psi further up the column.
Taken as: 200 psi
